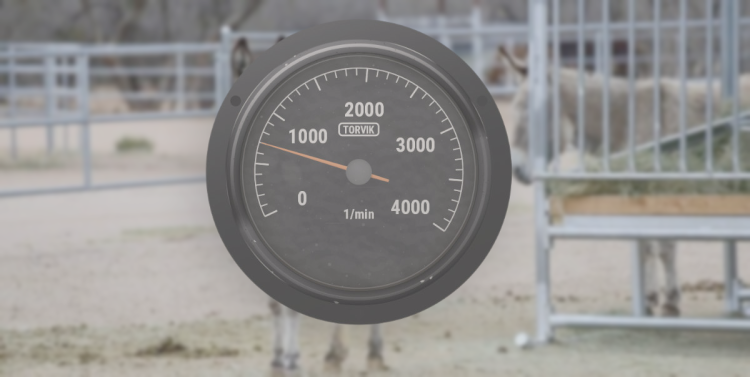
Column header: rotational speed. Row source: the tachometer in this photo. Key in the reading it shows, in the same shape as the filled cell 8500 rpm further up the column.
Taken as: 700 rpm
